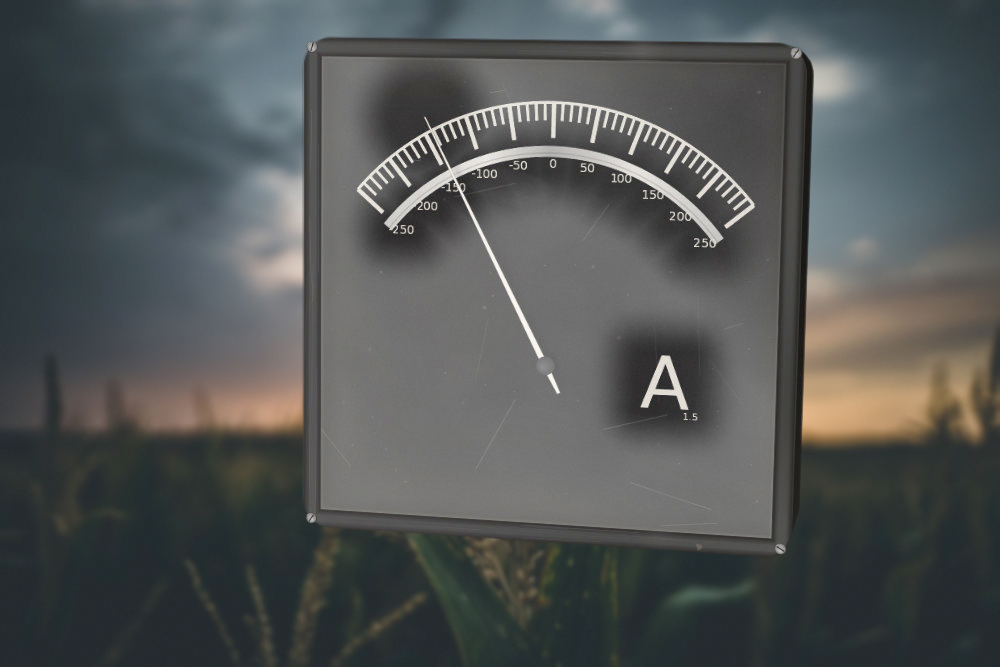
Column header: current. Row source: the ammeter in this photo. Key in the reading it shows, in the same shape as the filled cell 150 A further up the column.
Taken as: -140 A
